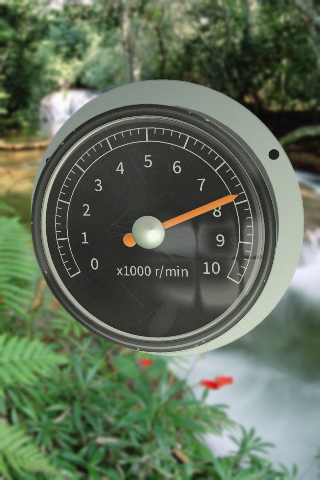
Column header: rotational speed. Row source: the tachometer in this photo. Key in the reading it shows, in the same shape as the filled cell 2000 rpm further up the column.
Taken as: 7800 rpm
